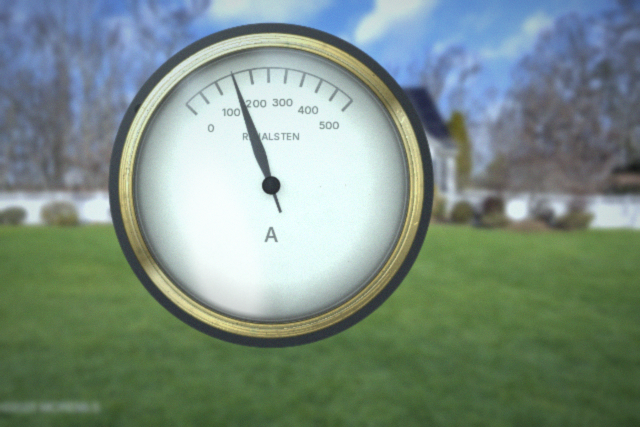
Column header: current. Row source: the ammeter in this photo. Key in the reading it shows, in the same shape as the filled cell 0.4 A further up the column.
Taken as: 150 A
